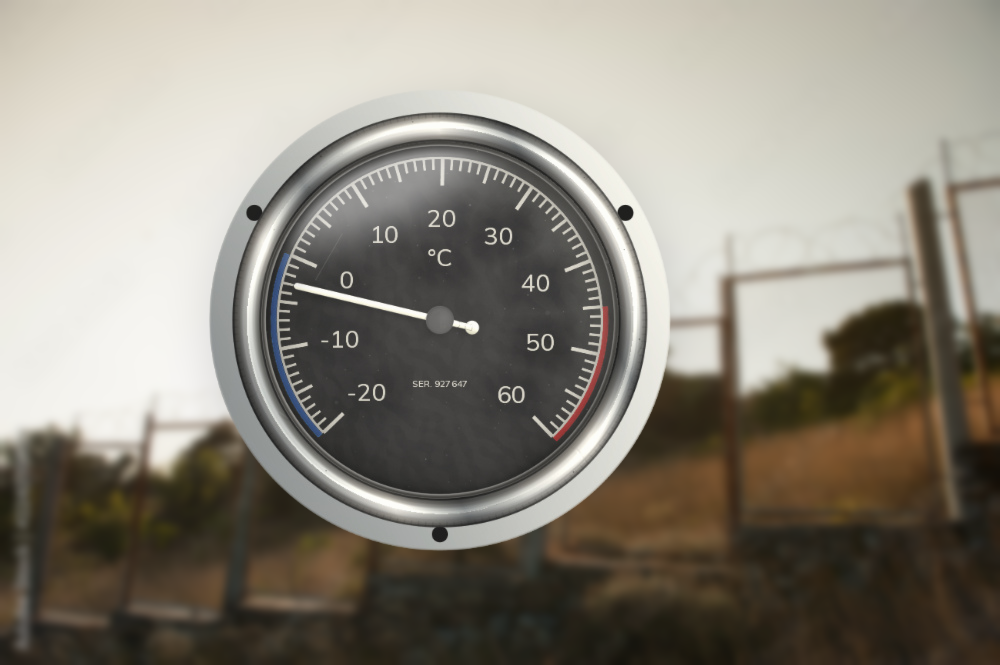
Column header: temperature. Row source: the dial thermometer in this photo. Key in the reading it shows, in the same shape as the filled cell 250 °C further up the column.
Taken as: -3 °C
